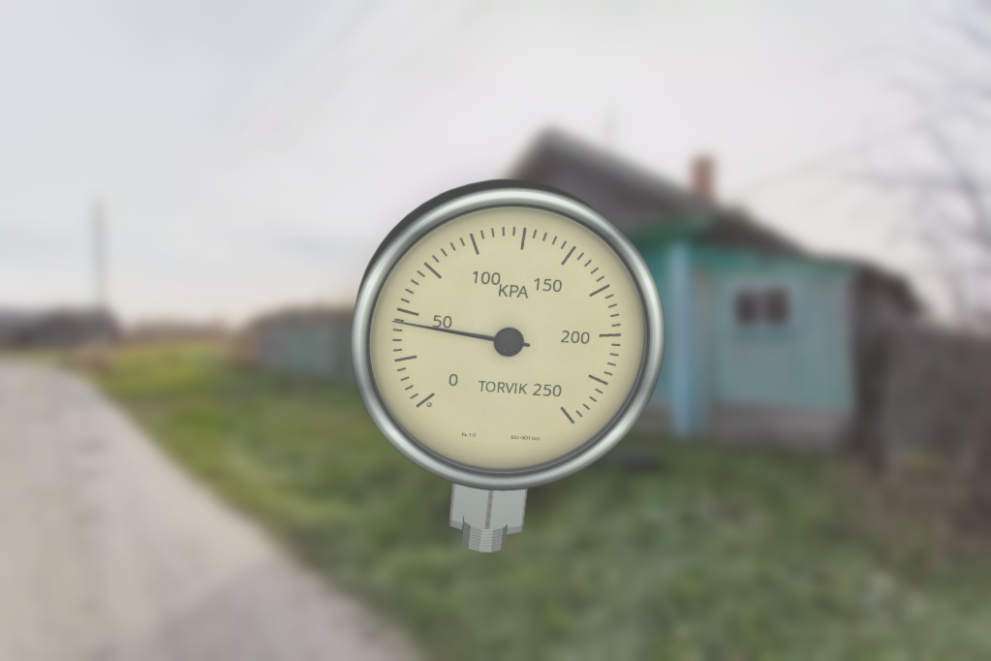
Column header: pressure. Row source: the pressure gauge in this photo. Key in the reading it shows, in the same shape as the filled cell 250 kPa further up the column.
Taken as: 45 kPa
